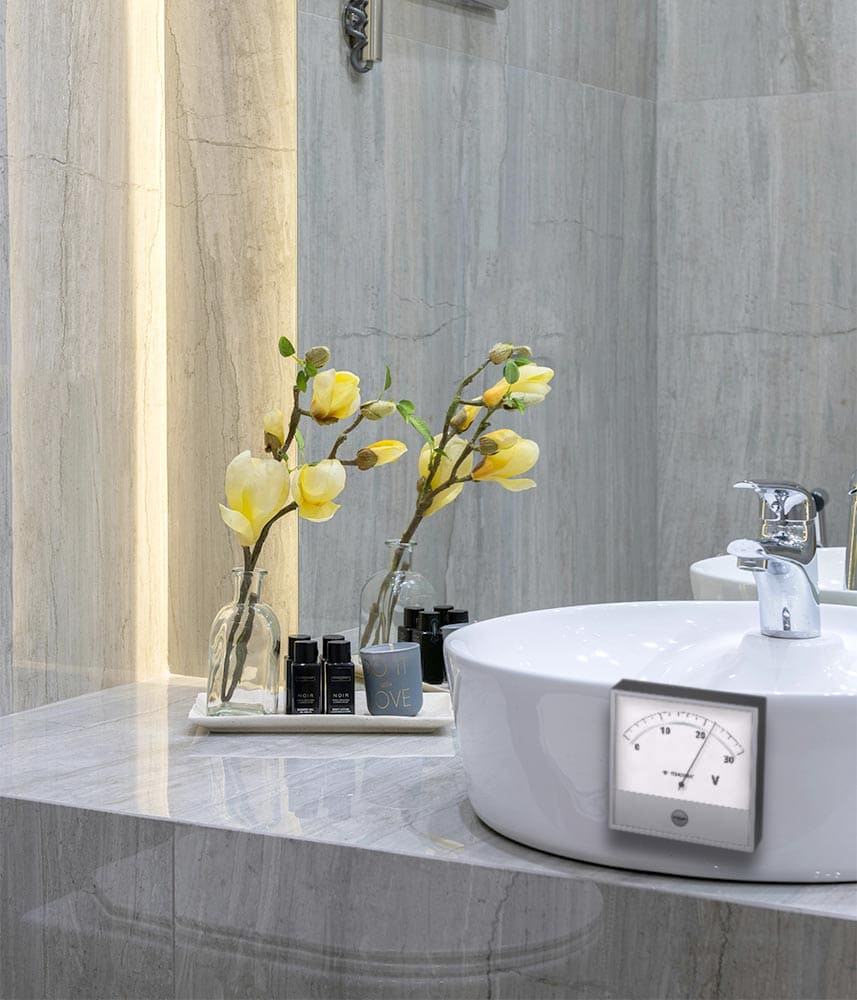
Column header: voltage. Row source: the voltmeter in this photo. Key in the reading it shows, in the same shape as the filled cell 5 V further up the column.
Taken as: 22 V
